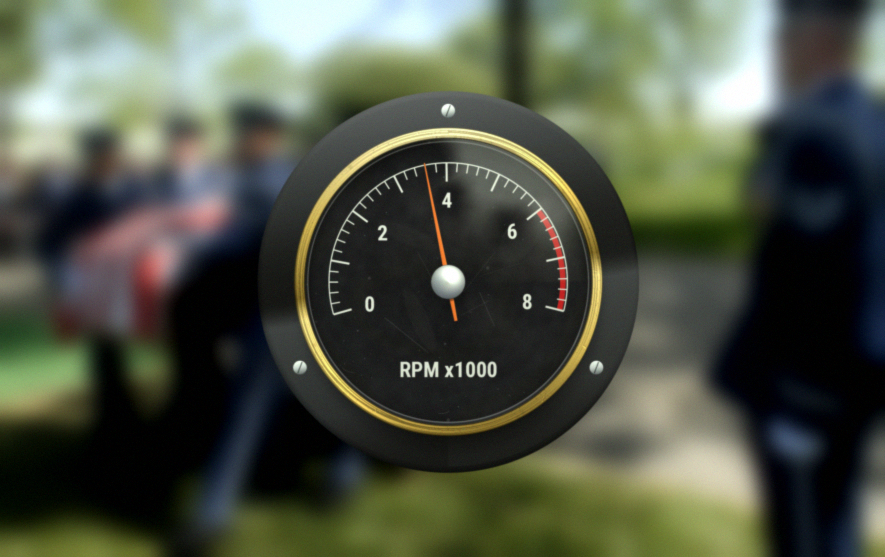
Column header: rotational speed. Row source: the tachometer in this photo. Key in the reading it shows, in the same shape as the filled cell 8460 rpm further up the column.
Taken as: 3600 rpm
